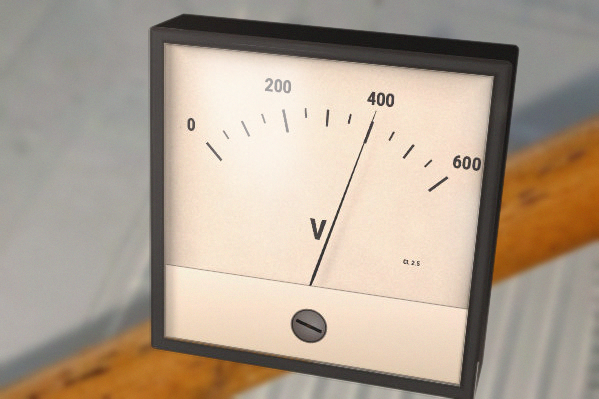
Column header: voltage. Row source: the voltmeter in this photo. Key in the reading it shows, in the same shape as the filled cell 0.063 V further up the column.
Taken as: 400 V
